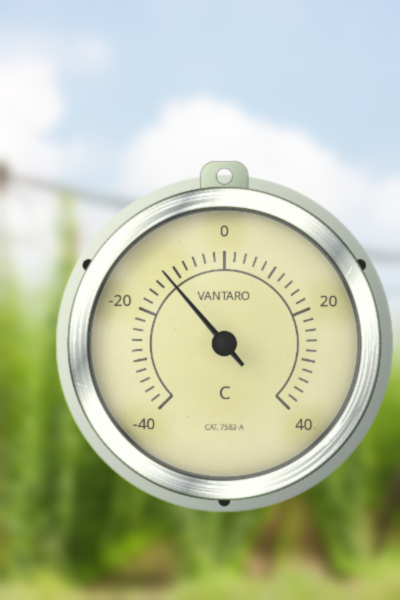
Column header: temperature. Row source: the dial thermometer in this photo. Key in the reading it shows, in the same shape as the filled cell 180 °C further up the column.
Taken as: -12 °C
